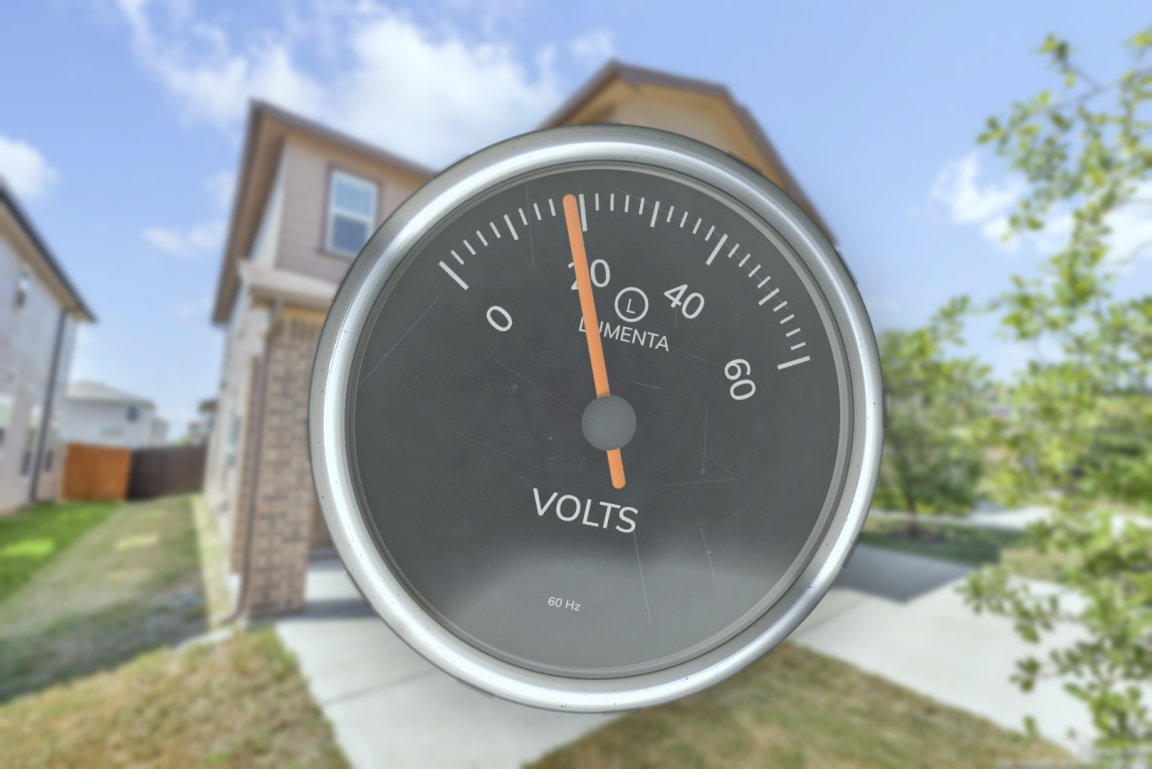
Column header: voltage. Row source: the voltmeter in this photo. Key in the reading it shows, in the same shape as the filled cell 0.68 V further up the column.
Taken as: 18 V
